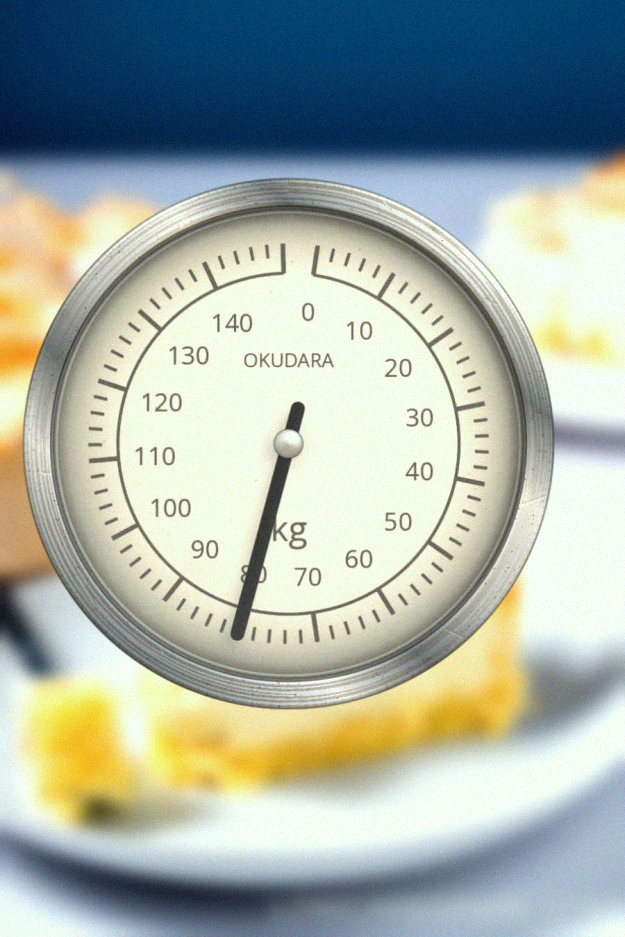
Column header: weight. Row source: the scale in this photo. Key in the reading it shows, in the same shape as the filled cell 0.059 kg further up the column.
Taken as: 80 kg
